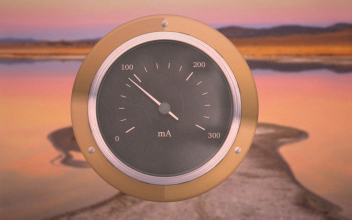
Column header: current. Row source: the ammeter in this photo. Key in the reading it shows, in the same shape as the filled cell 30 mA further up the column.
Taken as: 90 mA
